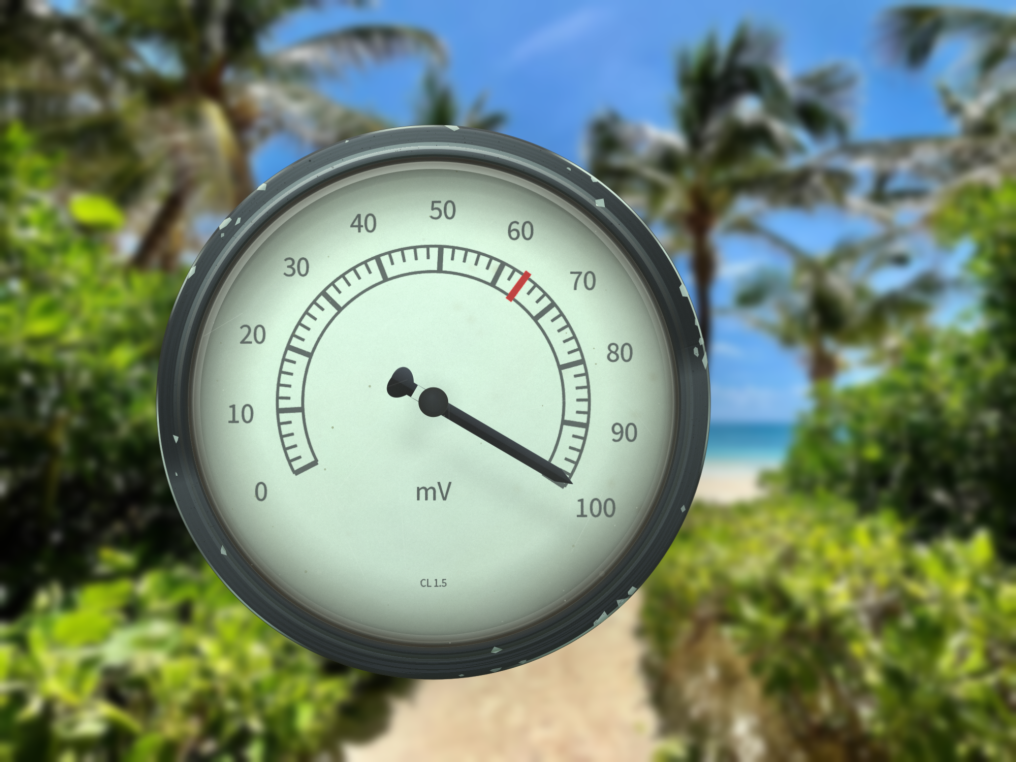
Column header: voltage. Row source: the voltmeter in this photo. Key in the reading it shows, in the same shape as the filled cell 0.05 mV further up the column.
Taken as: 99 mV
